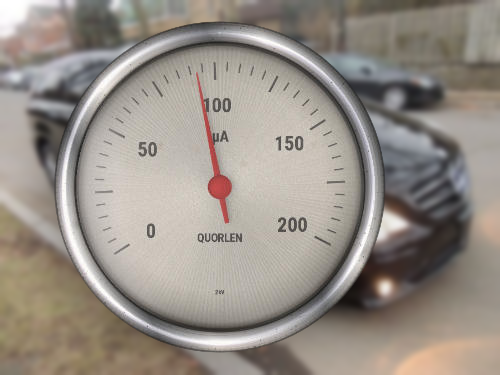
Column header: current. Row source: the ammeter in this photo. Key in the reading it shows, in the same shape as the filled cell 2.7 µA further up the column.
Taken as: 92.5 µA
